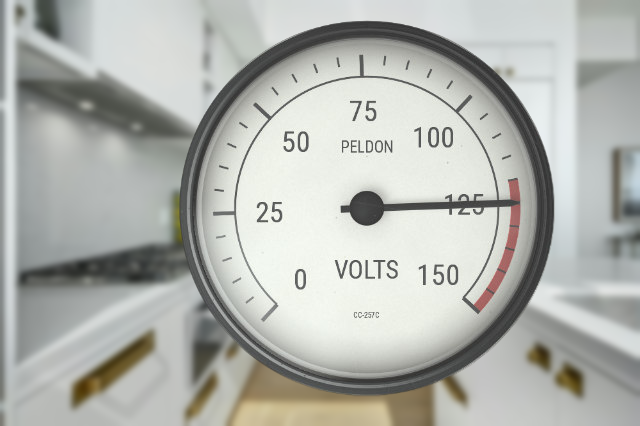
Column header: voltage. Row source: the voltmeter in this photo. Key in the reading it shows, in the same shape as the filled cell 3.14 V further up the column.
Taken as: 125 V
